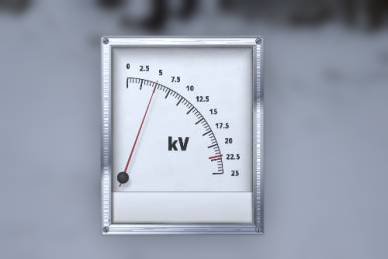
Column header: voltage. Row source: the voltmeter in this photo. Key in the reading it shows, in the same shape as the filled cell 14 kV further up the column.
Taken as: 5 kV
